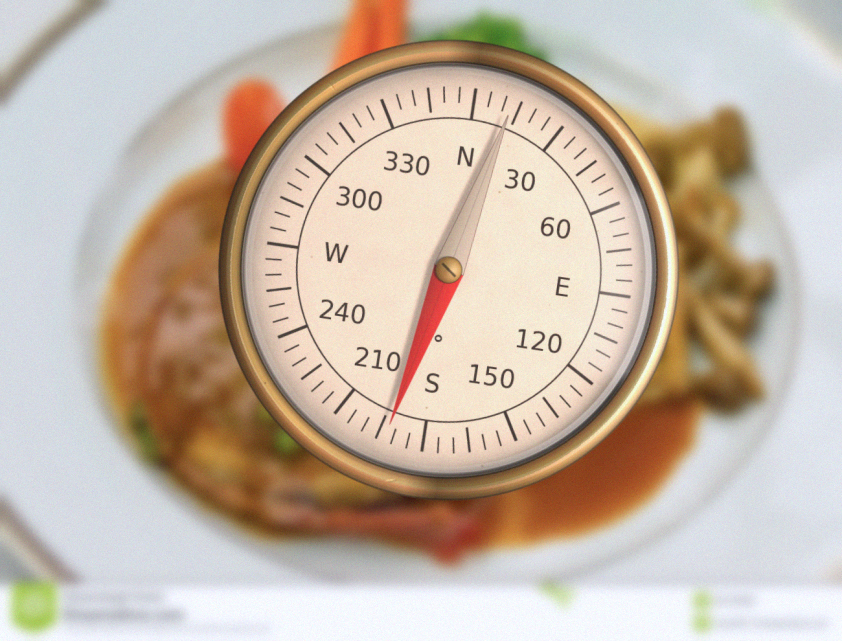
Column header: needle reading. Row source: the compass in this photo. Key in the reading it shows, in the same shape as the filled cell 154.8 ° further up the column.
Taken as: 192.5 °
